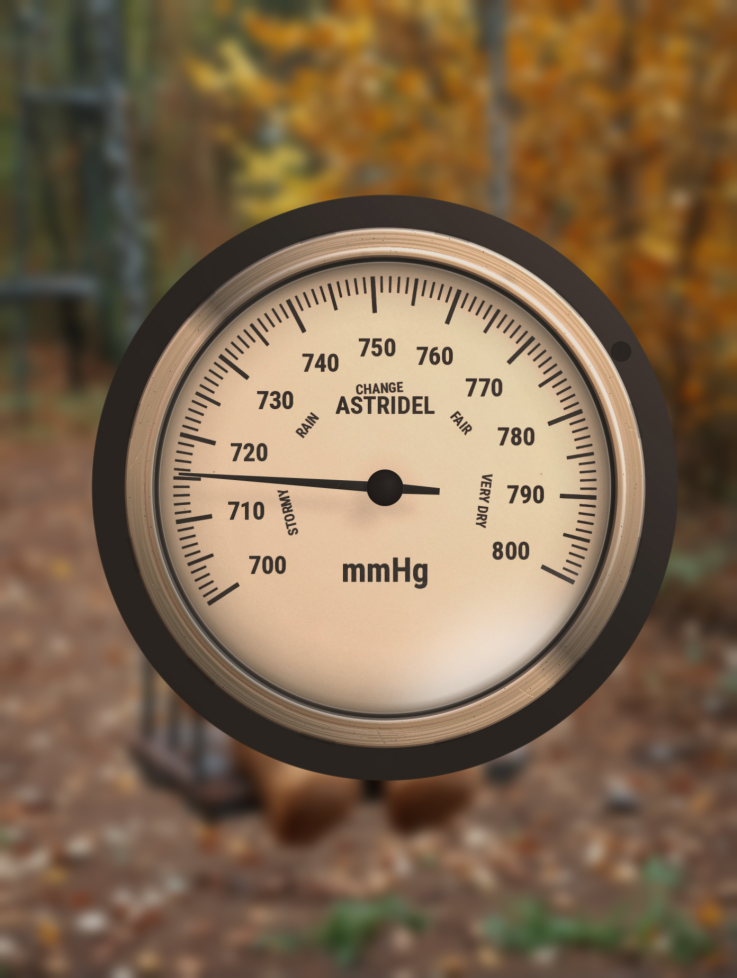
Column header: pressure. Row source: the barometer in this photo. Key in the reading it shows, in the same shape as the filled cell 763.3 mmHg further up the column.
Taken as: 715.5 mmHg
